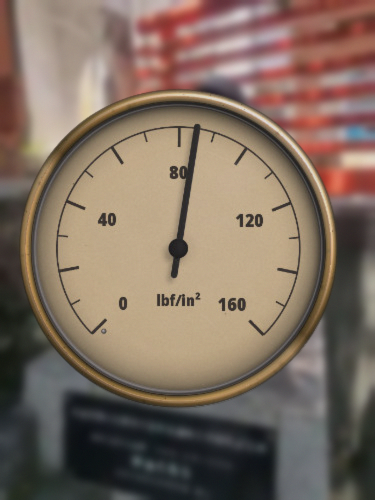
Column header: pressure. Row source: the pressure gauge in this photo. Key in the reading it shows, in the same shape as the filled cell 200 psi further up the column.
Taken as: 85 psi
